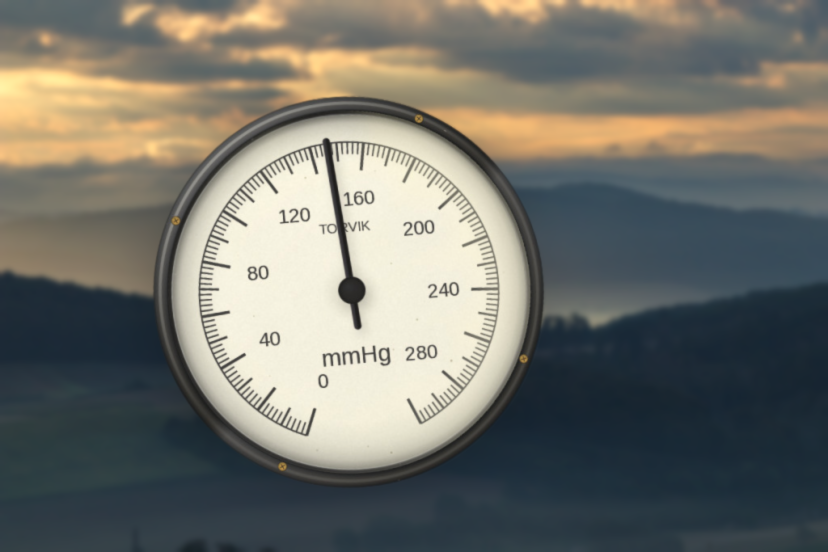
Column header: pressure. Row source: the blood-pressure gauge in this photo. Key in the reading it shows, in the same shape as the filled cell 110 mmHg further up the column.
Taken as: 146 mmHg
